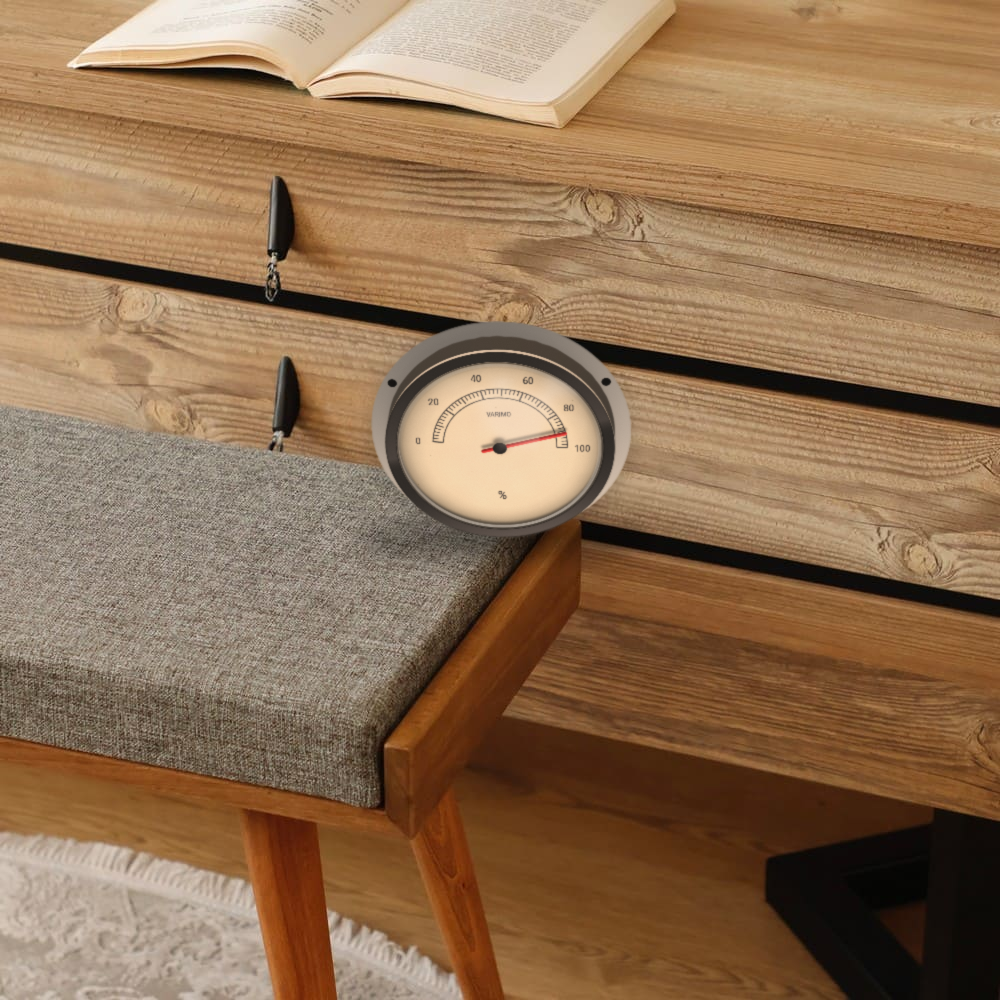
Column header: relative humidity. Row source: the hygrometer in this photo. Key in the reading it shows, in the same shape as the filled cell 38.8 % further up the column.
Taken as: 90 %
